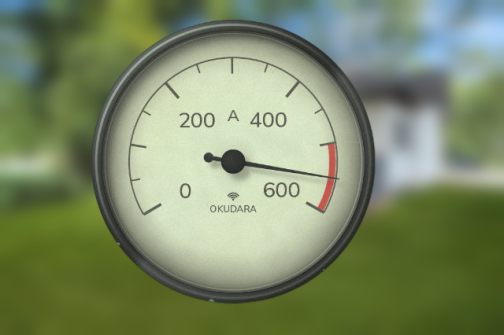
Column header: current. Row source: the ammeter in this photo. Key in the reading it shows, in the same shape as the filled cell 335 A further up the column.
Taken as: 550 A
